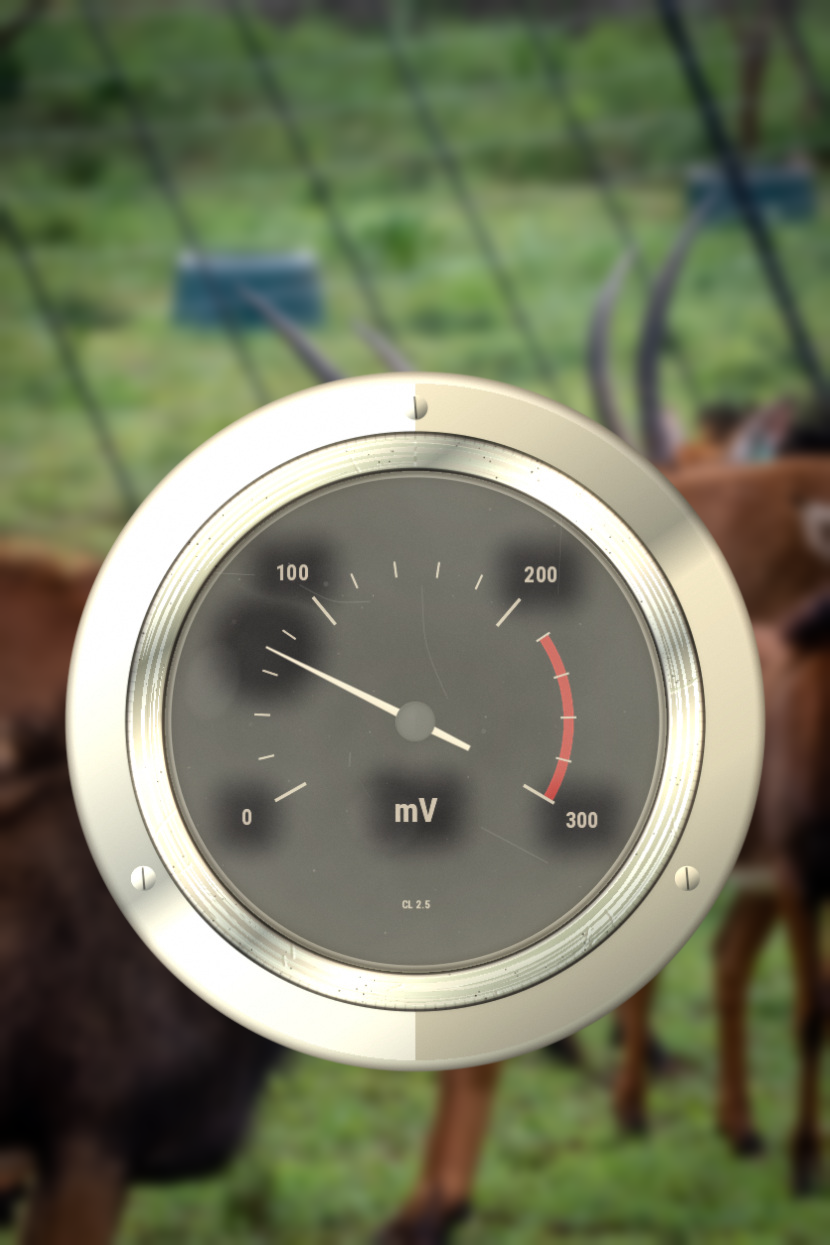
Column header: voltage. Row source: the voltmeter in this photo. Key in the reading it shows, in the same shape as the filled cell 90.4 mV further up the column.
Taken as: 70 mV
